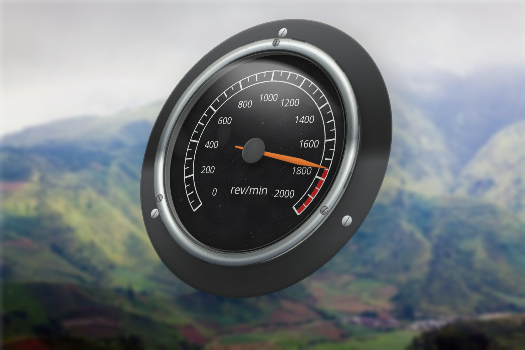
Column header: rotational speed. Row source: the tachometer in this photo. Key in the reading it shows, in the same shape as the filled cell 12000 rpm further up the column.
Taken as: 1750 rpm
